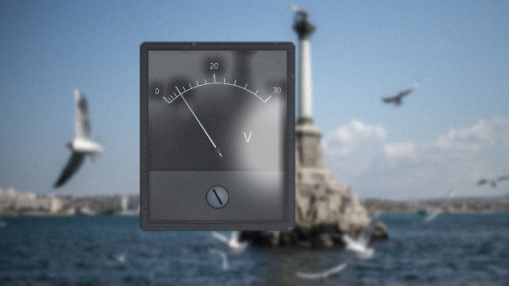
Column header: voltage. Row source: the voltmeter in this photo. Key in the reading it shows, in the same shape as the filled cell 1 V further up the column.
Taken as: 10 V
